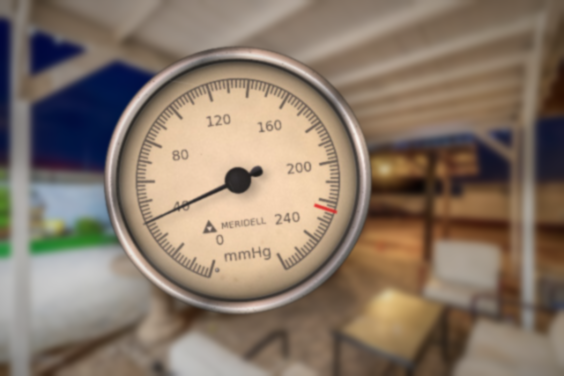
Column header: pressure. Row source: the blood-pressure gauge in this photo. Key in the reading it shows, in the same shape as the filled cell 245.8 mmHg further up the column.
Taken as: 40 mmHg
